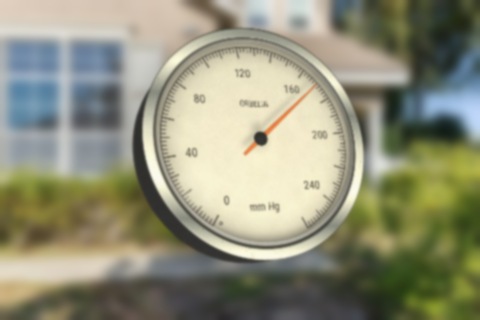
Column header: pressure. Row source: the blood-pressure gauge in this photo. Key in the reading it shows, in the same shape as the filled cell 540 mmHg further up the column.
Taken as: 170 mmHg
